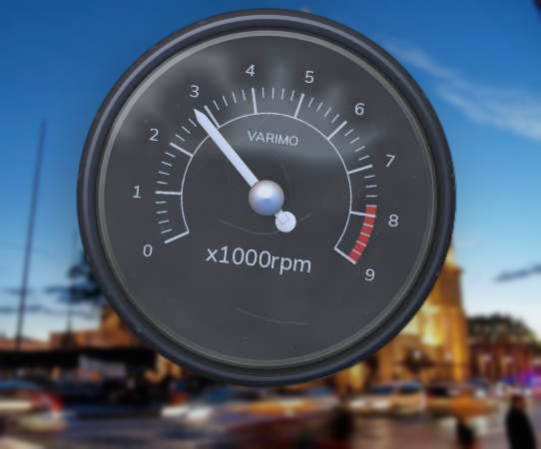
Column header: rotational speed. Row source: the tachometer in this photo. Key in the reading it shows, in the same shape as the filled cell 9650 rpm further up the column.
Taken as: 2800 rpm
